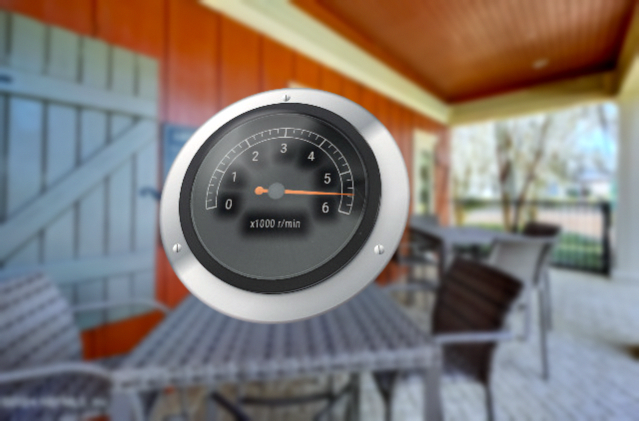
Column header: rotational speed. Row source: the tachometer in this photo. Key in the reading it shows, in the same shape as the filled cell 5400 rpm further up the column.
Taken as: 5600 rpm
